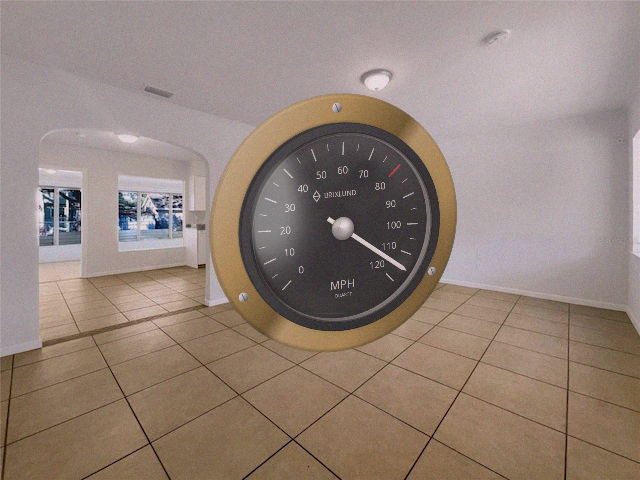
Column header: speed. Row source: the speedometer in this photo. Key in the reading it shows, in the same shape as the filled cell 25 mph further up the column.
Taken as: 115 mph
